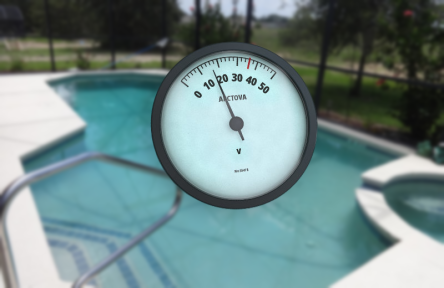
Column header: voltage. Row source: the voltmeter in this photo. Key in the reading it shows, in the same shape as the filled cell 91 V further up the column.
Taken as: 16 V
